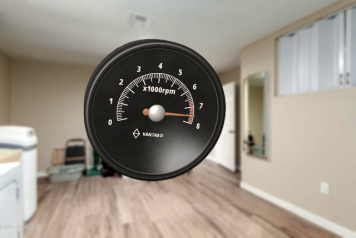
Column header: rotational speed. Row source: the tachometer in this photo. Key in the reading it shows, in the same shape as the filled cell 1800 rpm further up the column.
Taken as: 7500 rpm
